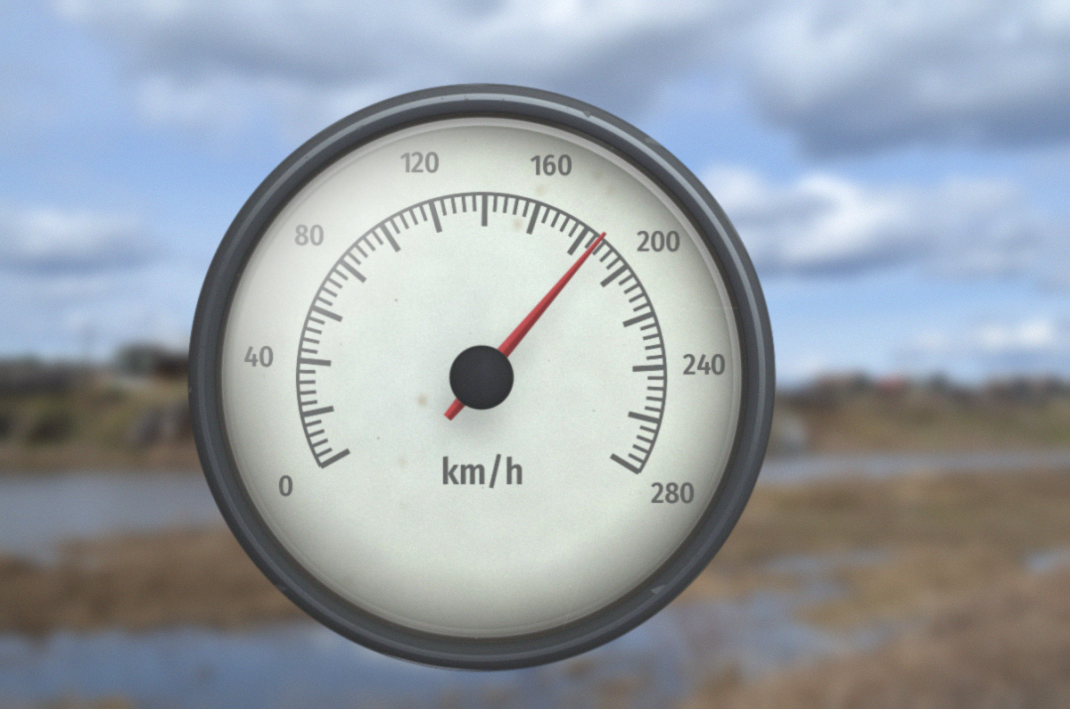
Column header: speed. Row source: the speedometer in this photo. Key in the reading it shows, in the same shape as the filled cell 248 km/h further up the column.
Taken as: 186 km/h
